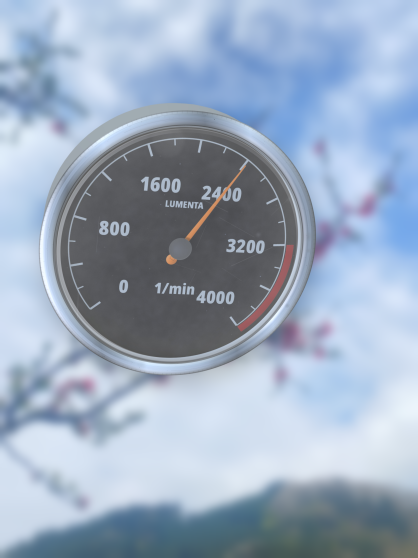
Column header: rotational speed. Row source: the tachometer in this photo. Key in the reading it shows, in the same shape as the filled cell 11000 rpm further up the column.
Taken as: 2400 rpm
